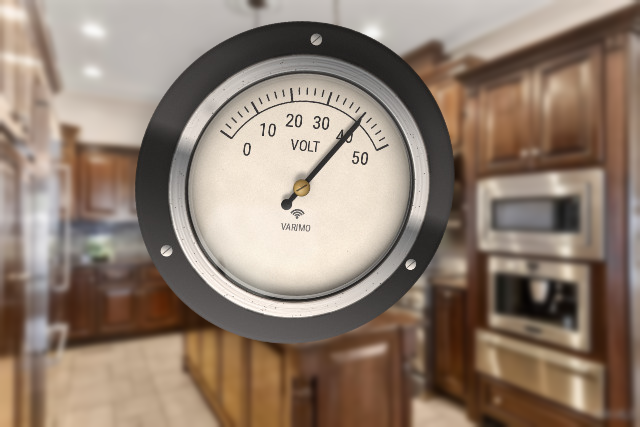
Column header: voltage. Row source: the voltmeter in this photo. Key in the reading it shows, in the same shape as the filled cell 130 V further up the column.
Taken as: 40 V
